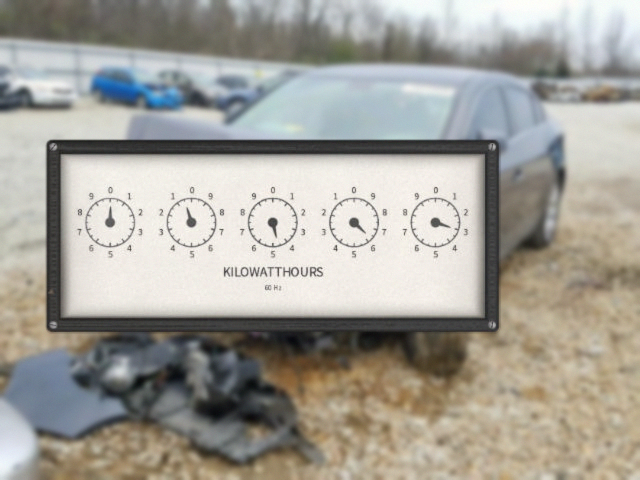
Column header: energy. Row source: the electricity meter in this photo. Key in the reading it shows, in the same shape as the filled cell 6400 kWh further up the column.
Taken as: 463 kWh
